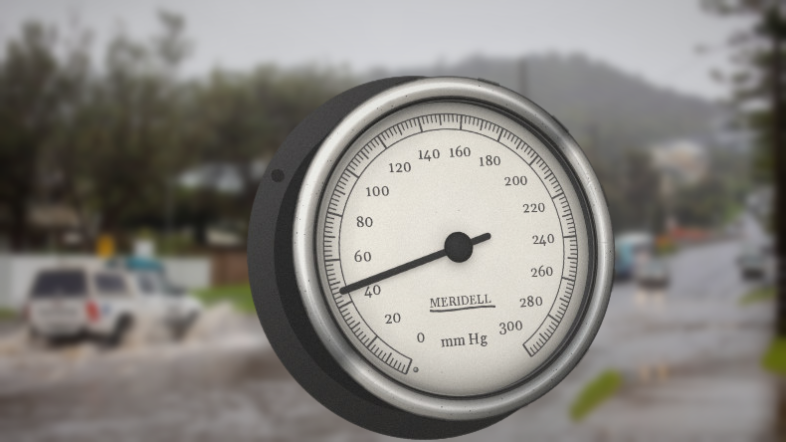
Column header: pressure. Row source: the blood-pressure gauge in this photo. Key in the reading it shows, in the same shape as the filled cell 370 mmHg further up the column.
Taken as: 46 mmHg
